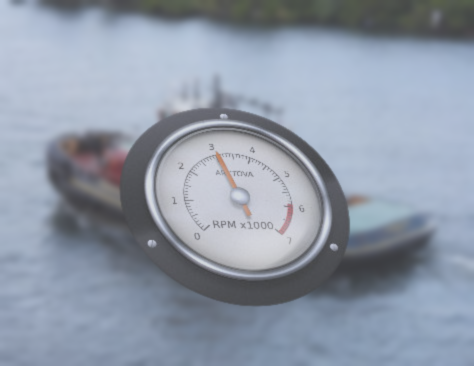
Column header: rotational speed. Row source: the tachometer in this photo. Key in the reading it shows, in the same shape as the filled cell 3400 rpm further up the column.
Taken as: 3000 rpm
